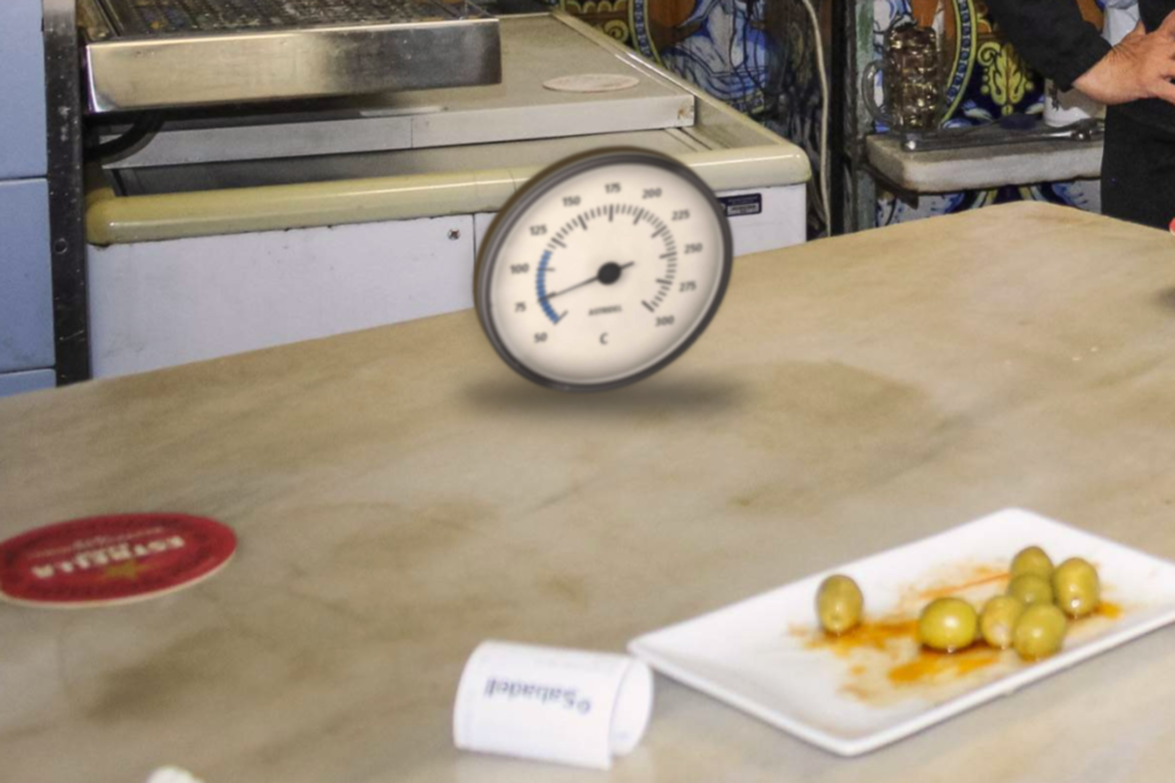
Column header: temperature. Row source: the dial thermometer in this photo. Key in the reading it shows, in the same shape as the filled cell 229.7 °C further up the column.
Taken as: 75 °C
